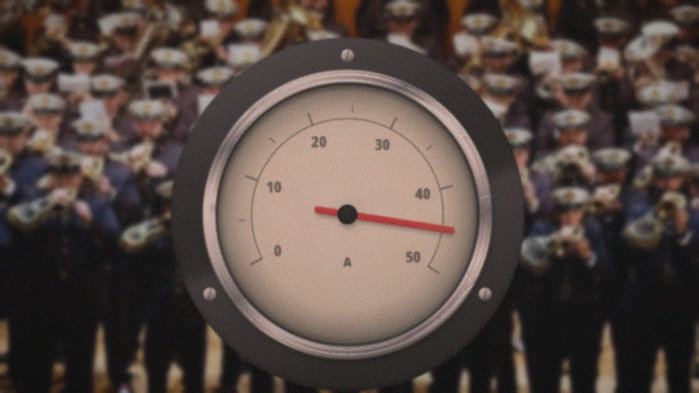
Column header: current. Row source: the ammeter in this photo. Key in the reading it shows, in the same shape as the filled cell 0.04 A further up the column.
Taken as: 45 A
